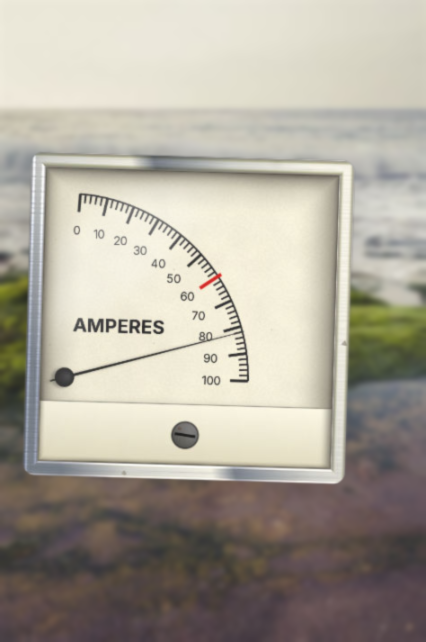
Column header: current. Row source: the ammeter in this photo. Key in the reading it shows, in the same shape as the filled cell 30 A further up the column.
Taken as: 82 A
